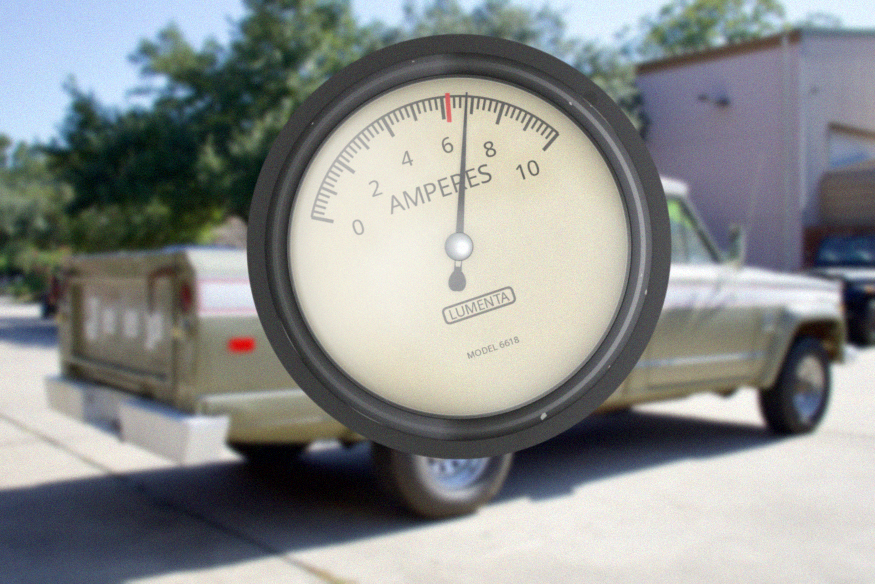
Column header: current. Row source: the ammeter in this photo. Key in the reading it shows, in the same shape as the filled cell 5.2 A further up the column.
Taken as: 6.8 A
